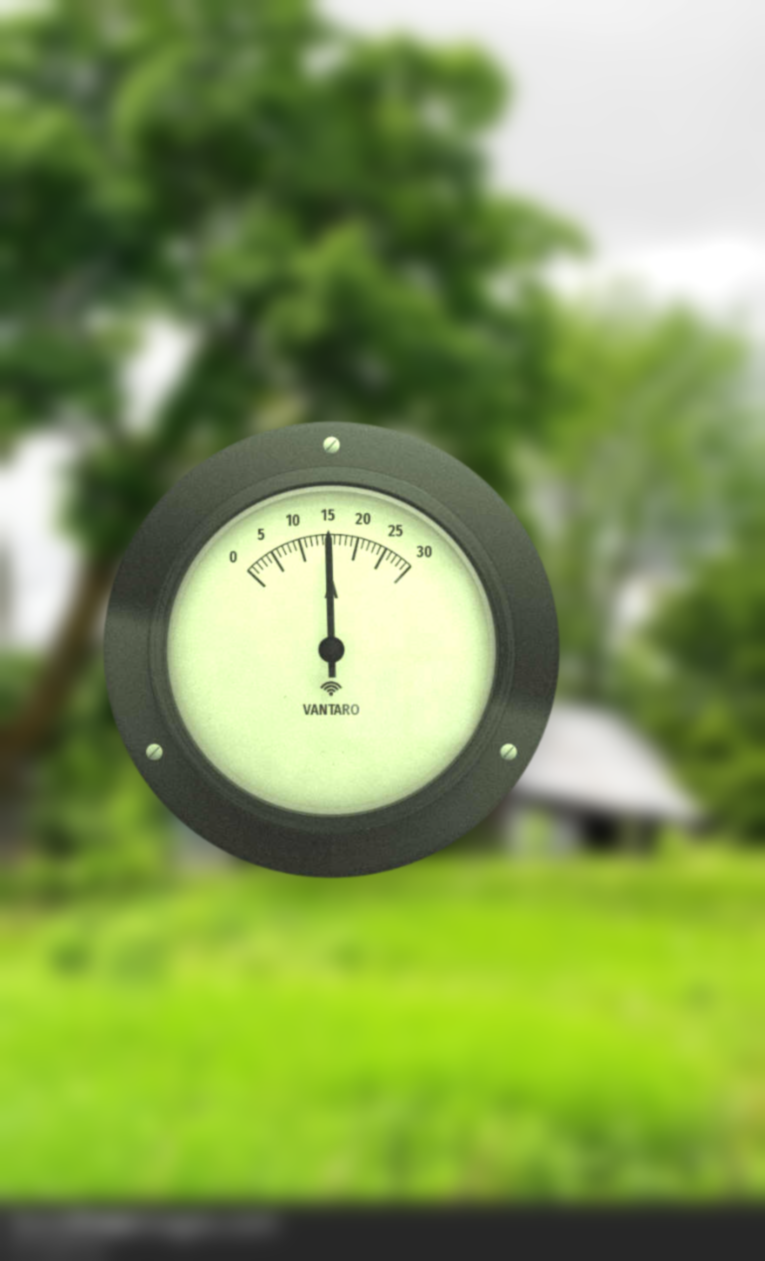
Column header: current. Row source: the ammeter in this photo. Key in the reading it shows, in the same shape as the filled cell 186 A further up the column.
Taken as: 15 A
